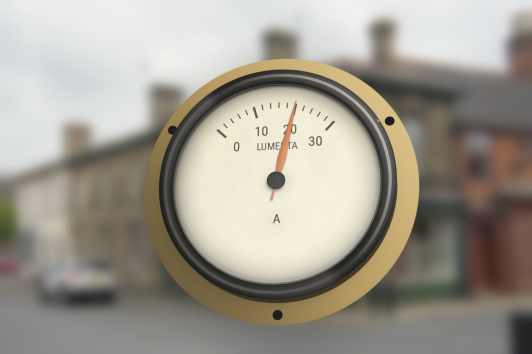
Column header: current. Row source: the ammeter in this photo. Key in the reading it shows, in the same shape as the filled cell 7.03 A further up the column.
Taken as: 20 A
